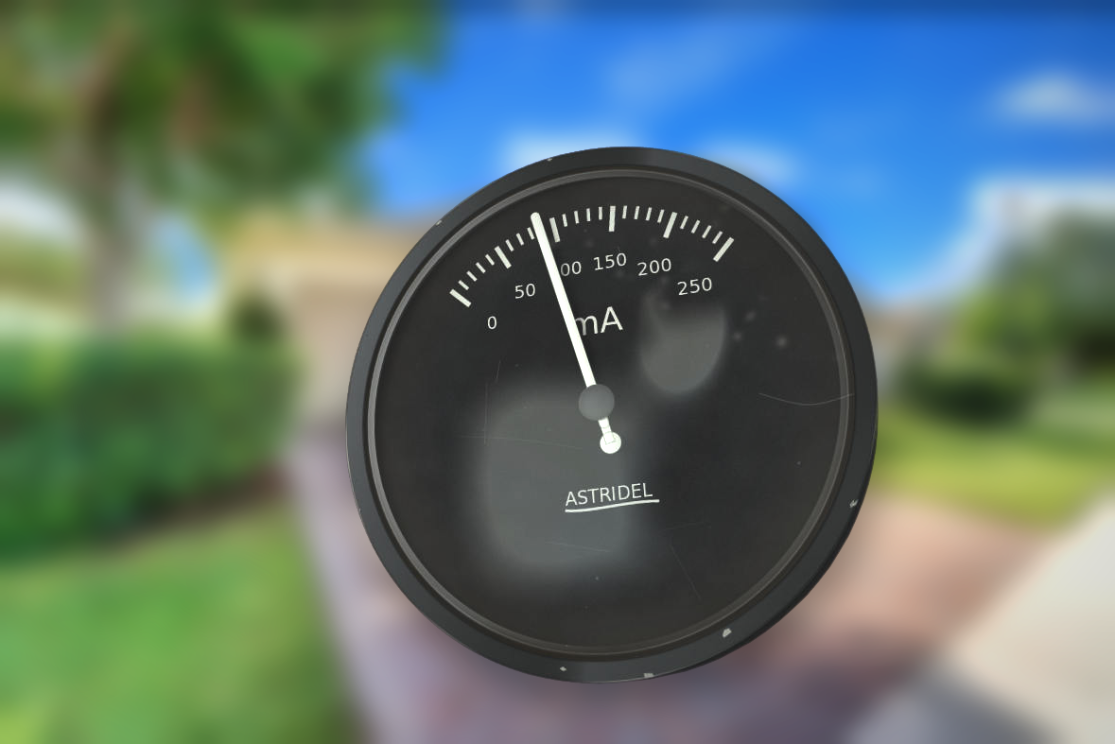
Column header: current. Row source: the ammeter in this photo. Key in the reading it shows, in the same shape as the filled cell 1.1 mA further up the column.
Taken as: 90 mA
